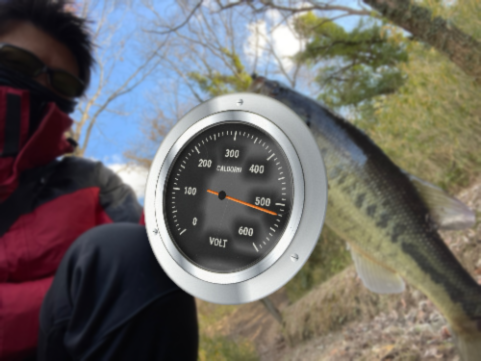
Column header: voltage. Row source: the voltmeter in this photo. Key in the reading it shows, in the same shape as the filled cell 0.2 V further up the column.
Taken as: 520 V
